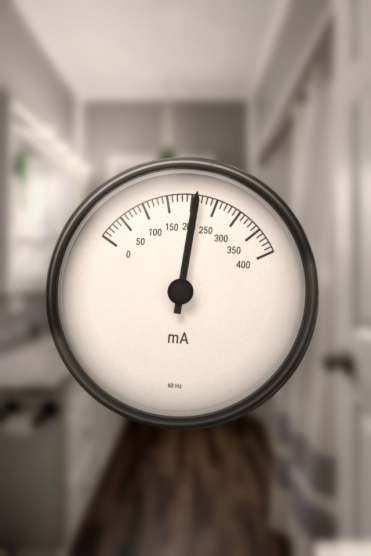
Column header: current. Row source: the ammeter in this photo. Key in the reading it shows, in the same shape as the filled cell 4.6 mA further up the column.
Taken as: 210 mA
